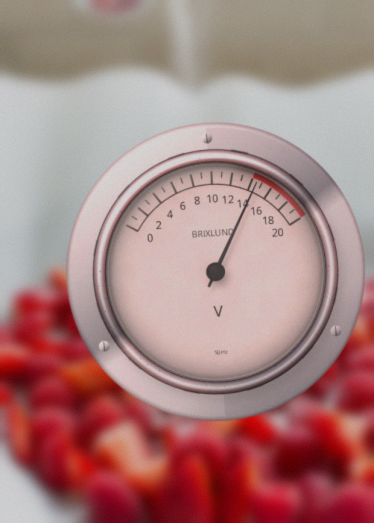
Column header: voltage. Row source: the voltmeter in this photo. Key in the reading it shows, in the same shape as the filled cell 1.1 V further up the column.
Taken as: 14.5 V
